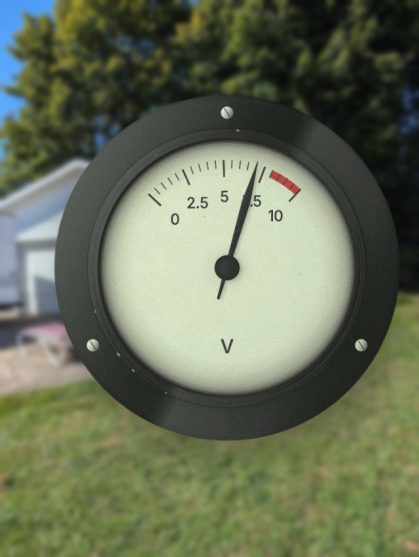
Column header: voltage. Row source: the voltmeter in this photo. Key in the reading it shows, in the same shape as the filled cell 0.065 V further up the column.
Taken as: 7 V
